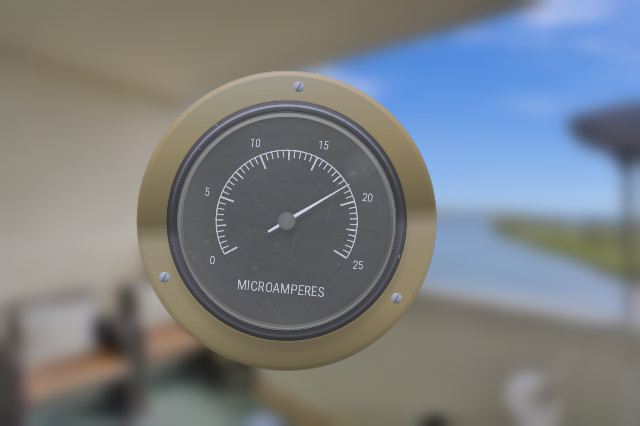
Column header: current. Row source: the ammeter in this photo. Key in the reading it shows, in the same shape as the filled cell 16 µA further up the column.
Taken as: 18.5 µA
